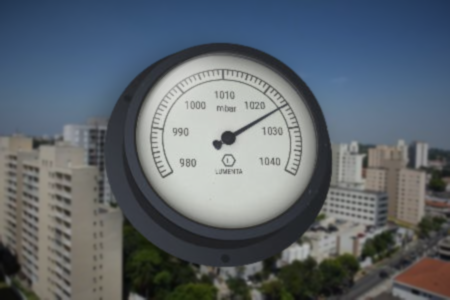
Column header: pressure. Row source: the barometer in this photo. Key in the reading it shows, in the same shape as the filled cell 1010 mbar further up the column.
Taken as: 1025 mbar
